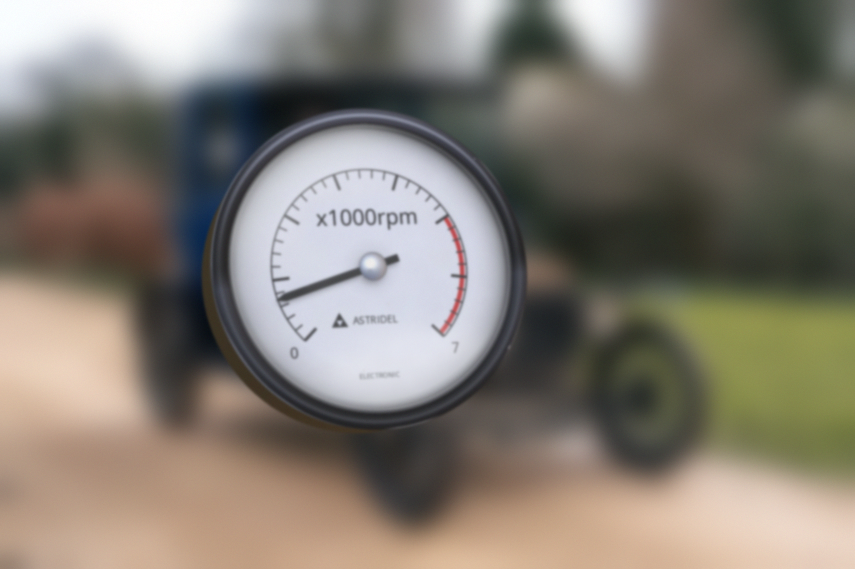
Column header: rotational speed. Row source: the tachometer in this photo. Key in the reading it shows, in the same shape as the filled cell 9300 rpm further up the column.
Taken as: 700 rpm
